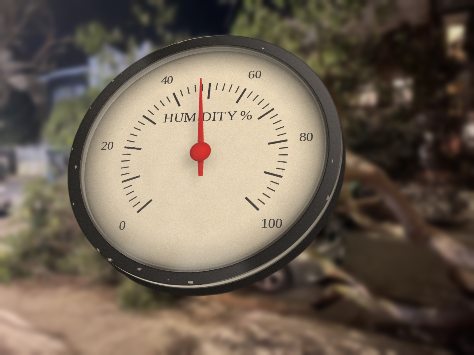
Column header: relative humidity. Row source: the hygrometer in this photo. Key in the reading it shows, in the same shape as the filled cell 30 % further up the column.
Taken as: 48 %
